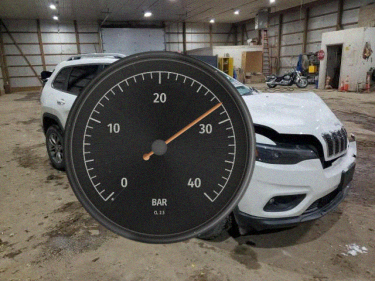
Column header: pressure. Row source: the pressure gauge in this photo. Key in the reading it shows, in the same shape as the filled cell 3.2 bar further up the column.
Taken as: 28 bar
